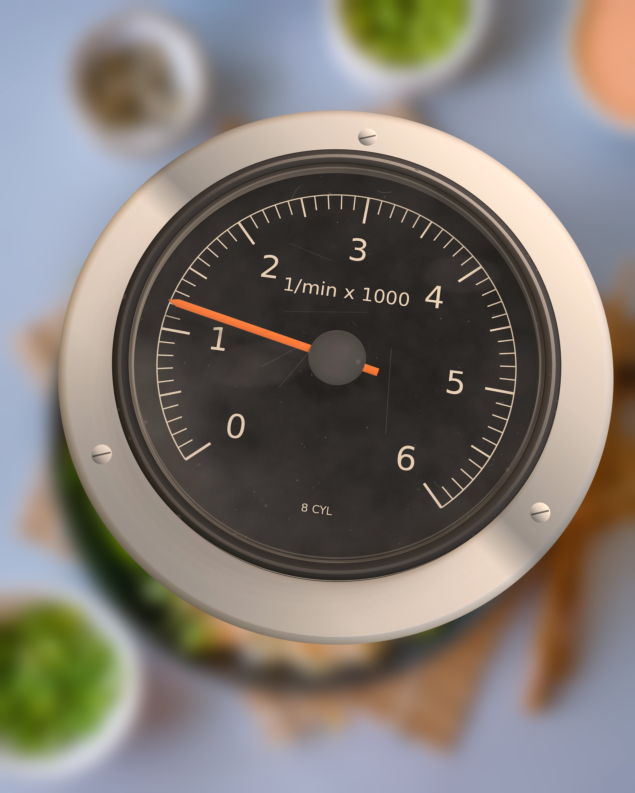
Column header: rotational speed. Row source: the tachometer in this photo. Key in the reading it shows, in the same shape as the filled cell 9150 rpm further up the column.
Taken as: 1200 rpm
